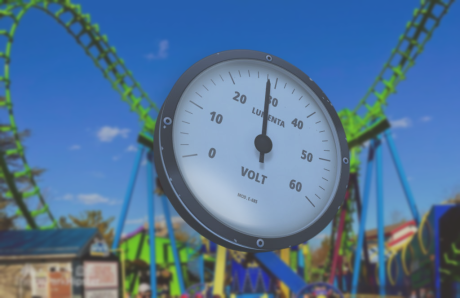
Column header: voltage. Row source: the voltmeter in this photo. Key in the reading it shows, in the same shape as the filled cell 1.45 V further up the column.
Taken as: 28 V
